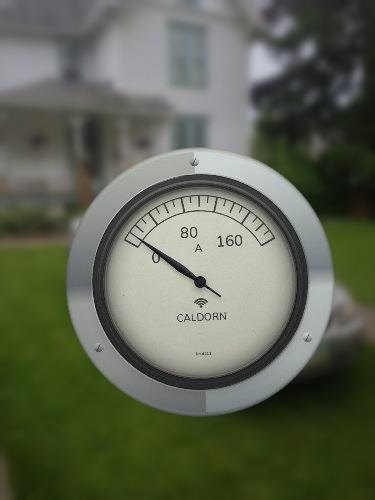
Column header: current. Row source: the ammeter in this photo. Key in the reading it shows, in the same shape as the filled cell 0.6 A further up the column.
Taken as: 10 A
